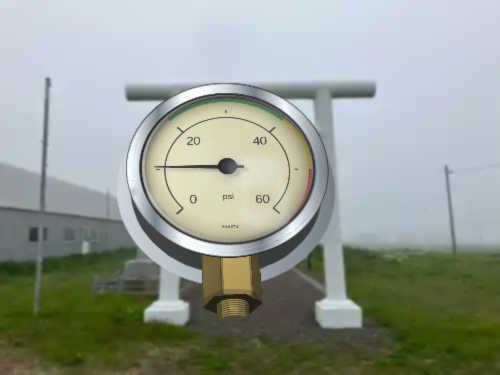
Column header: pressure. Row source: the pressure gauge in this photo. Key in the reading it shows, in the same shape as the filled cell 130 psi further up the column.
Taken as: 10 psi
